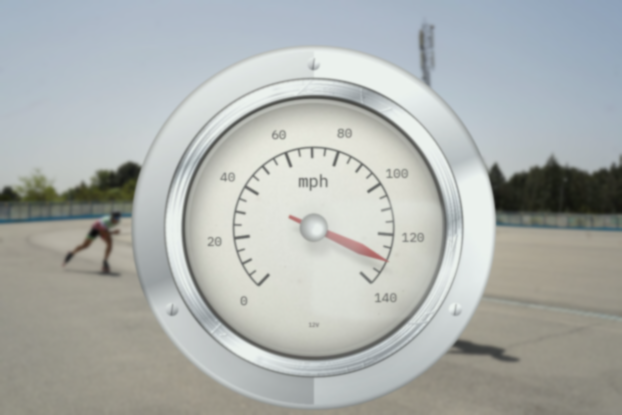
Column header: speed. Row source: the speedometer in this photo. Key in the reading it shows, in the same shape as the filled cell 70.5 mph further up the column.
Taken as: 130 mph
